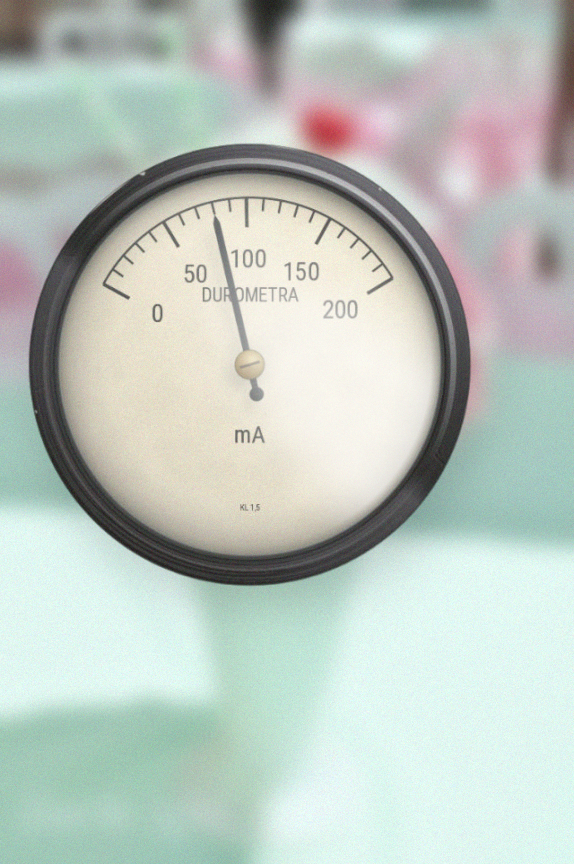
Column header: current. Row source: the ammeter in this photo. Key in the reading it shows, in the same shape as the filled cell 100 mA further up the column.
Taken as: 80 mA
